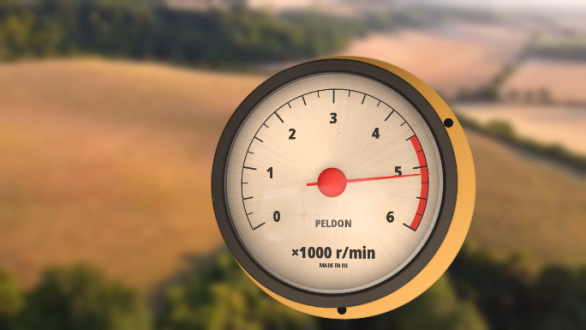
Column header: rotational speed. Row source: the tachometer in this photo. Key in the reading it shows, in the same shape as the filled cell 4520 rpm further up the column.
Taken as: 5125 rpm
